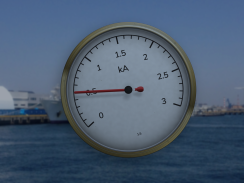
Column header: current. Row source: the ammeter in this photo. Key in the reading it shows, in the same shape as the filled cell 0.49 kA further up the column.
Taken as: 0.5 kA
